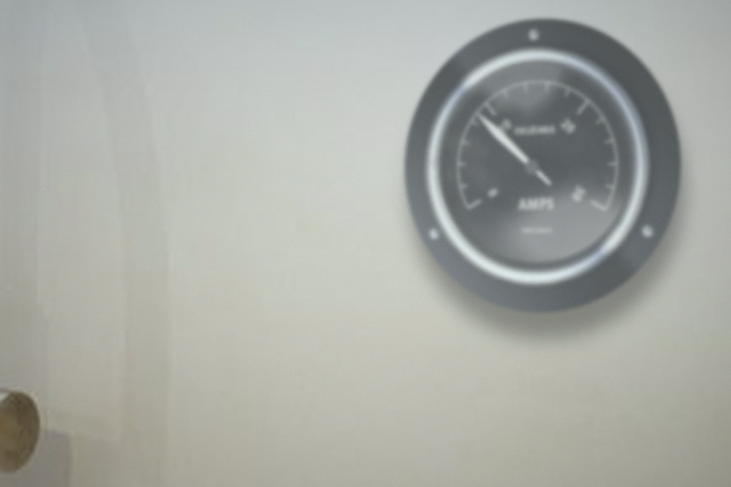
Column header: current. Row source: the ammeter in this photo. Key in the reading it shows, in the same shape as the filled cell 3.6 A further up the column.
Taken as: 9 A
